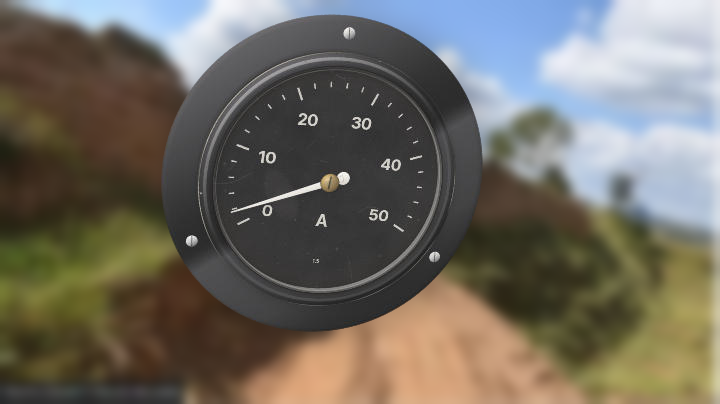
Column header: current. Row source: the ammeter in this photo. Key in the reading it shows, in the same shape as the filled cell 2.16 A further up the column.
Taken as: 2 A
